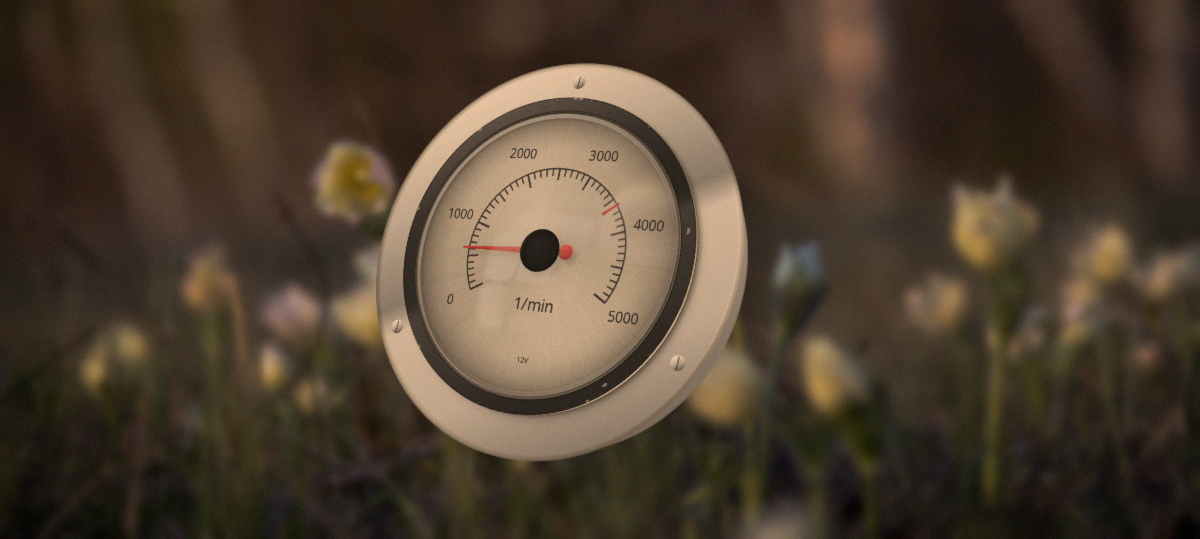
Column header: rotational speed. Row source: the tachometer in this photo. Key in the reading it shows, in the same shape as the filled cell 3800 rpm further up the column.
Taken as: 600 rpm
